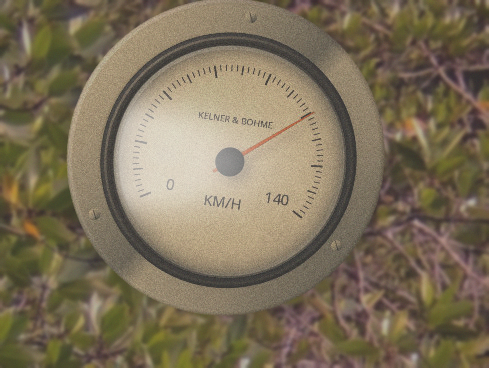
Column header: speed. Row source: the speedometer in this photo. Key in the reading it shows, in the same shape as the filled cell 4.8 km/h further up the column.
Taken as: 100 km/h
